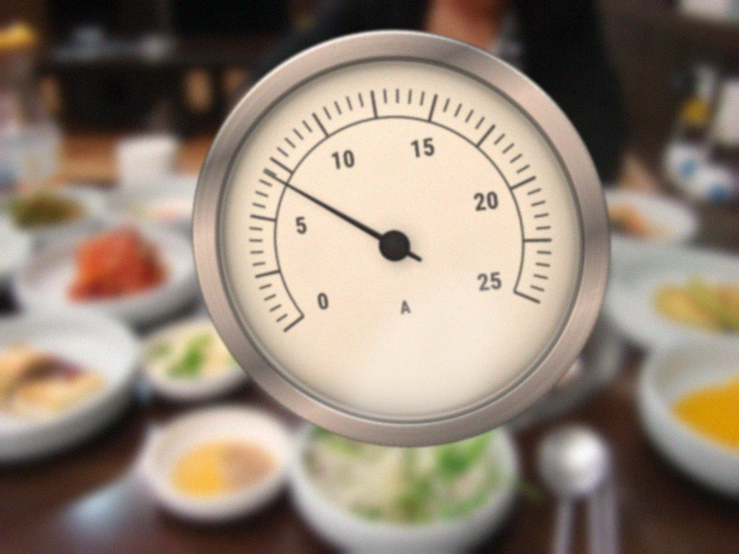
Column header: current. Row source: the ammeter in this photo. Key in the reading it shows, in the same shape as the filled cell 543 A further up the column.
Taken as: 7 A
